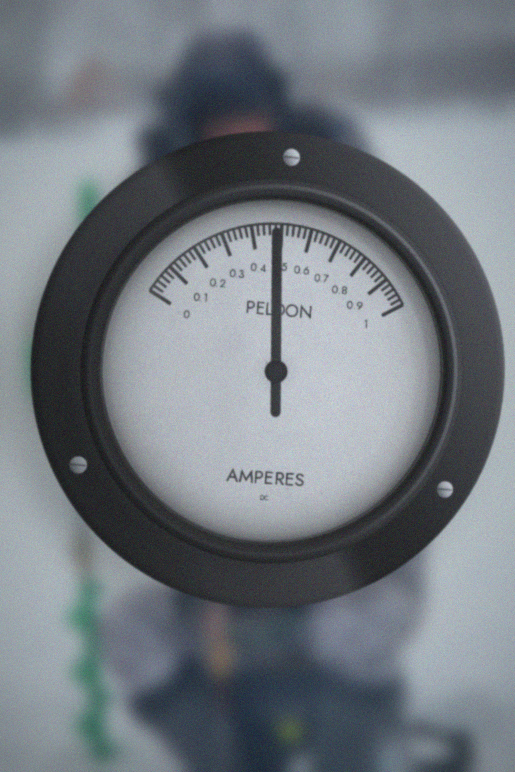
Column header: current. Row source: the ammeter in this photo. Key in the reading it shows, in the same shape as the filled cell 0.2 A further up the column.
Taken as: 0.48 A
